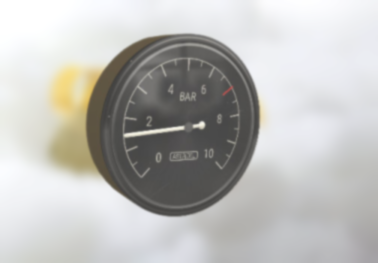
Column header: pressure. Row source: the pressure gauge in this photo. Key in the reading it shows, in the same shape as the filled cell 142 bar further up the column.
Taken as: 1.5 bar
